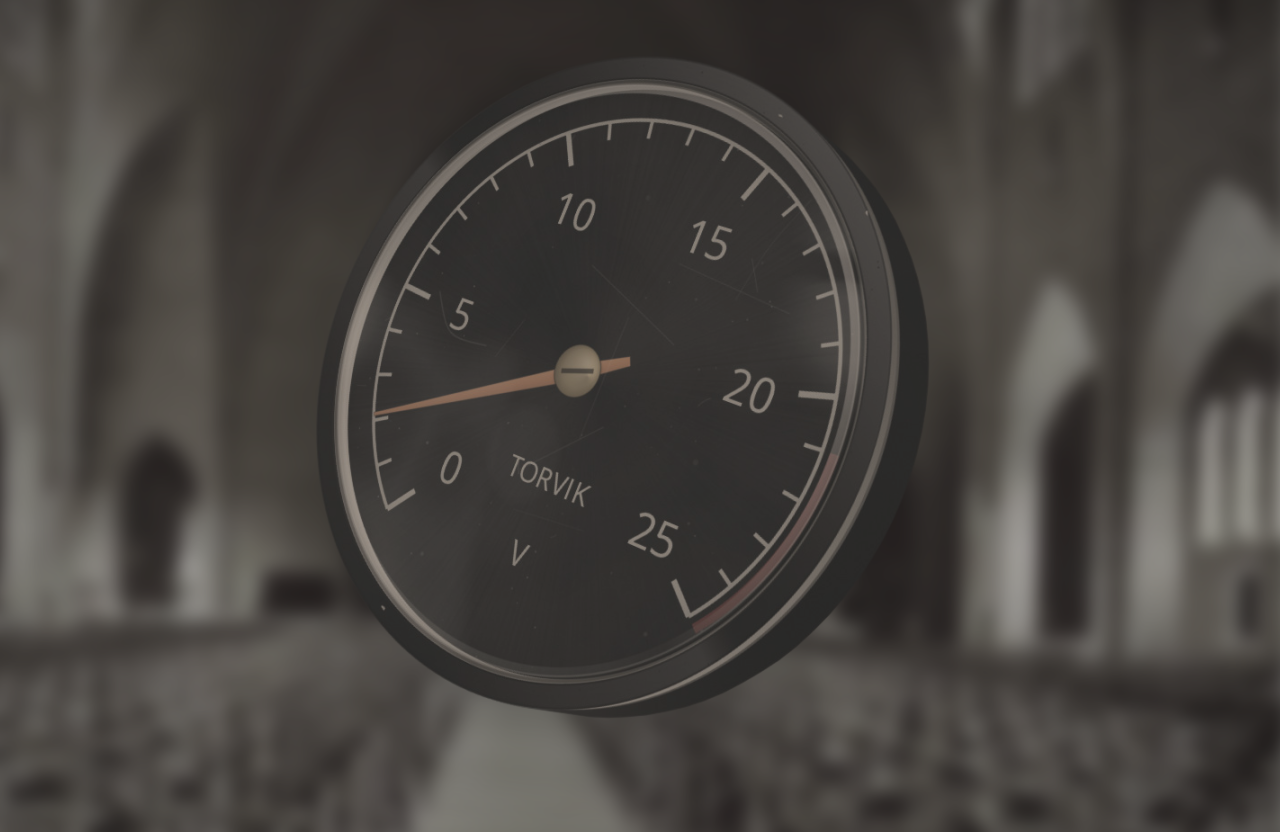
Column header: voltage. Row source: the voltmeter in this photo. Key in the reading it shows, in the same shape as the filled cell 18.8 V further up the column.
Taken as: 2 V
